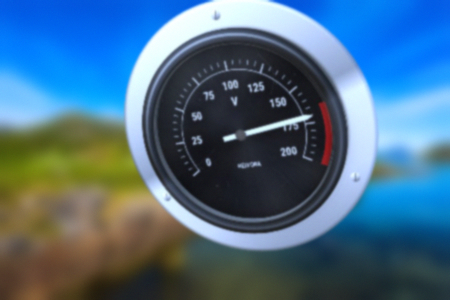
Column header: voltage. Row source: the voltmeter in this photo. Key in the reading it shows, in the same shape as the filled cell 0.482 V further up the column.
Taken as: 170 V
